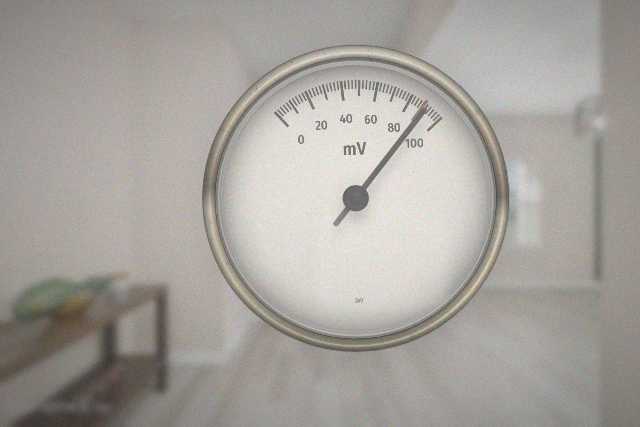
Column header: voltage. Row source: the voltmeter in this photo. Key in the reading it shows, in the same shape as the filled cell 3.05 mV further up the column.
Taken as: 90 mV
